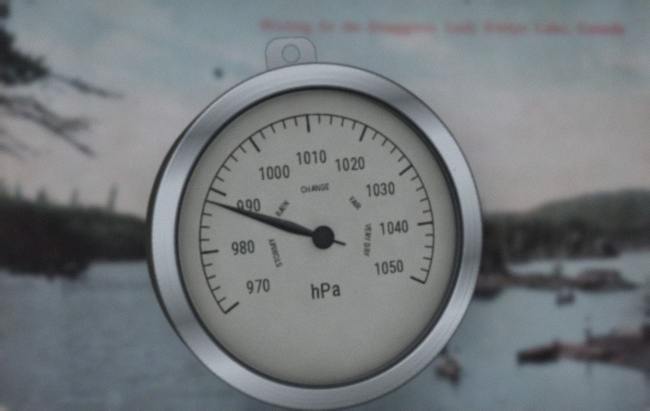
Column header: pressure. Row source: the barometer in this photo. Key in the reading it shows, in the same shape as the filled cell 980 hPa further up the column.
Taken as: 988 hPa
